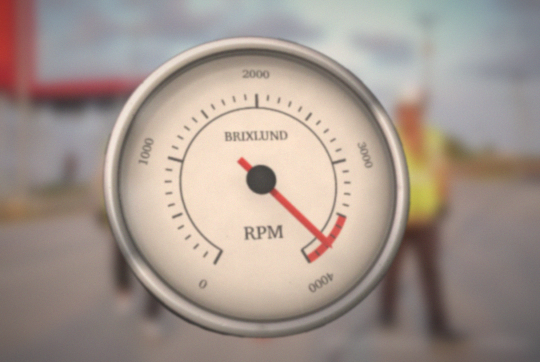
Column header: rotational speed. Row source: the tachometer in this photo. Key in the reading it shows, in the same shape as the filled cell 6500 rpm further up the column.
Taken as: 3800 rpm
